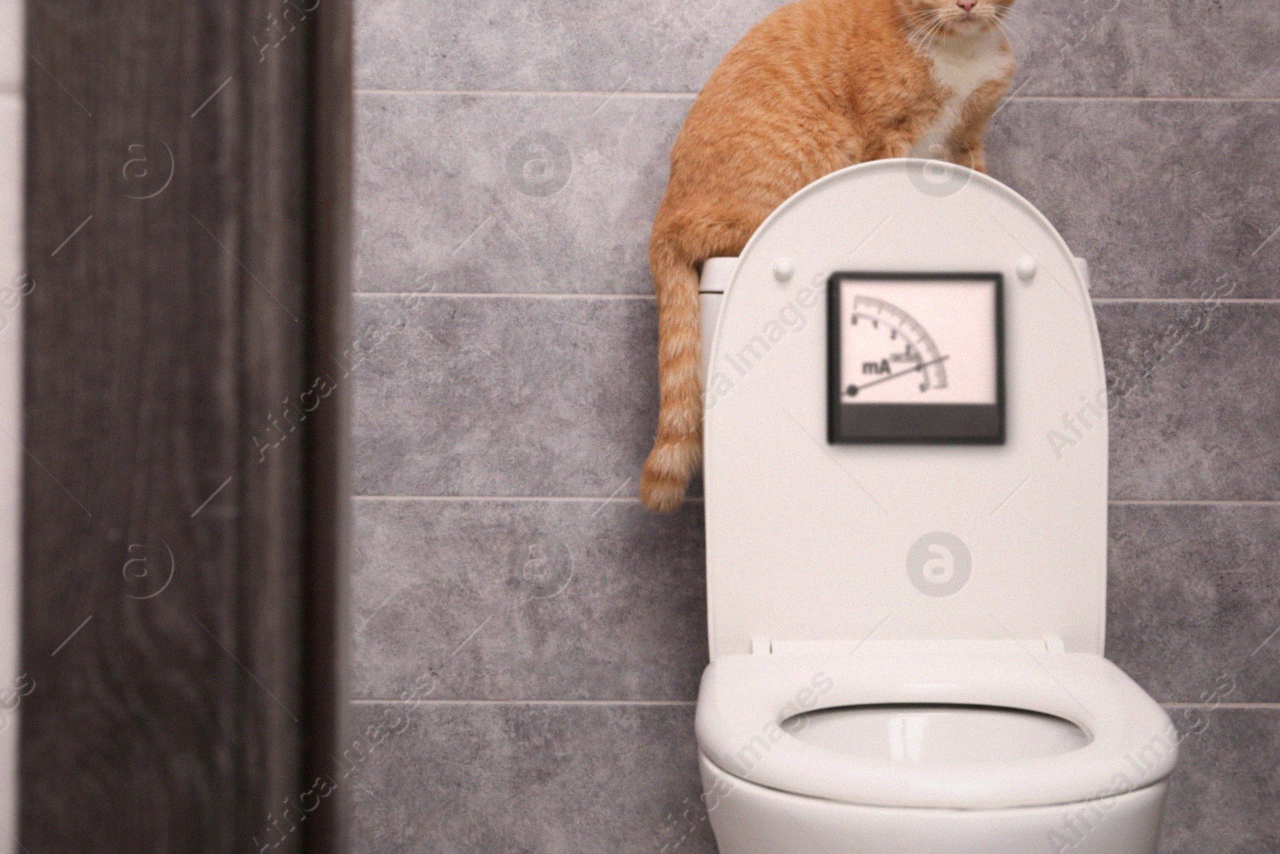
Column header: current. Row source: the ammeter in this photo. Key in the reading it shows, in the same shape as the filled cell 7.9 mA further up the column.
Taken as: 4 mA
